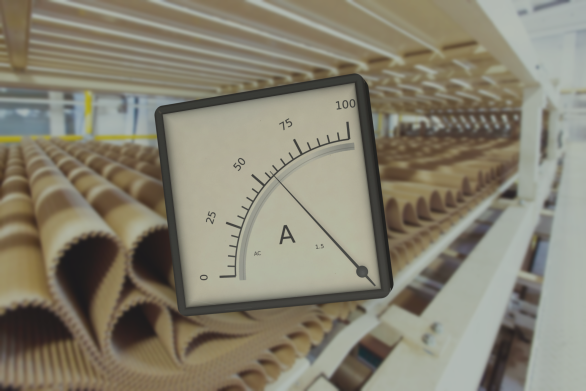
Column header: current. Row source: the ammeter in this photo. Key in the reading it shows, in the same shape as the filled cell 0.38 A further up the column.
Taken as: 57.5 A
